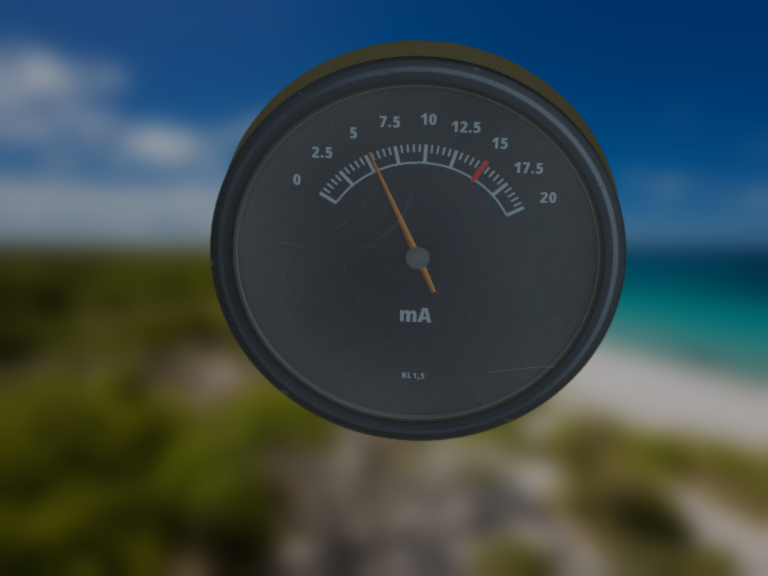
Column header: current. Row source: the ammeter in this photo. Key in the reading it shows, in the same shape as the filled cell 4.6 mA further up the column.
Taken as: 5.5 mA
